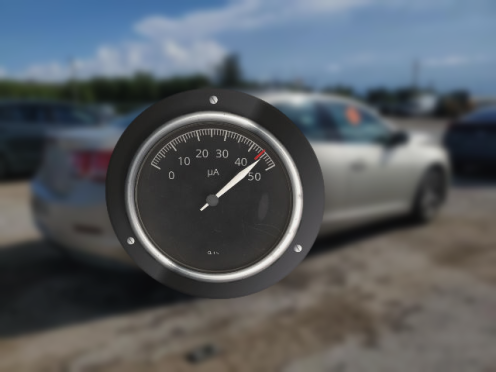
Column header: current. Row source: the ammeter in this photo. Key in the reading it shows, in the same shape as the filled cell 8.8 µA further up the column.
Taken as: 45 µA
